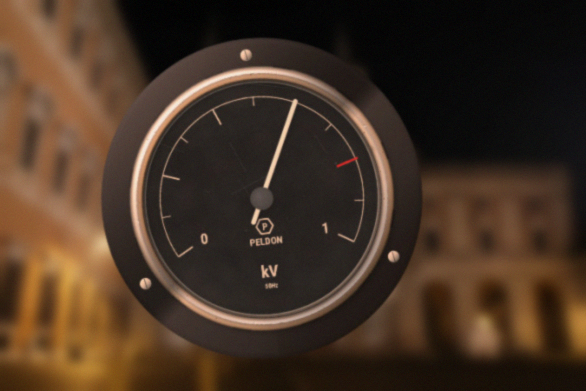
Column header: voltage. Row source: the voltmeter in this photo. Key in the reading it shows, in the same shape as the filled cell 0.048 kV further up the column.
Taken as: 0.6 kV
